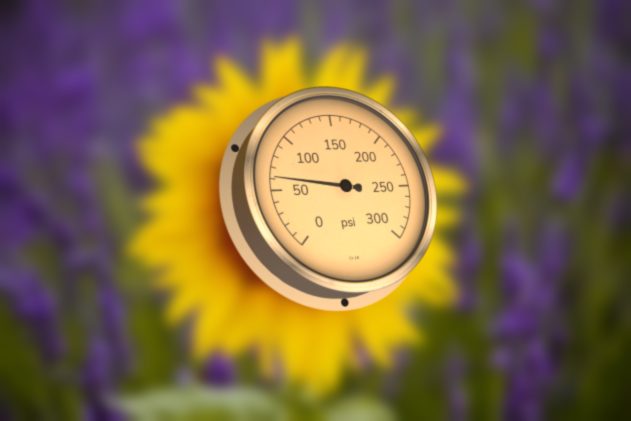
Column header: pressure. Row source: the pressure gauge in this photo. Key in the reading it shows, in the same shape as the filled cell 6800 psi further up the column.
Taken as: 60 psi
